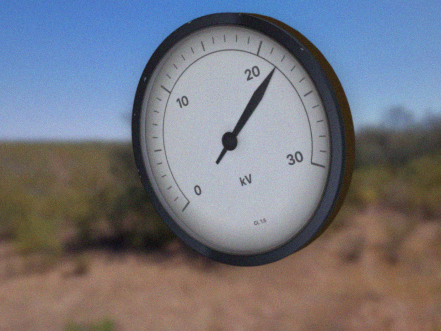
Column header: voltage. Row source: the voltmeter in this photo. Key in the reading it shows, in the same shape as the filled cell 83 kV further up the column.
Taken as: 22 kV
